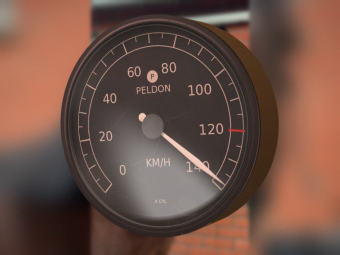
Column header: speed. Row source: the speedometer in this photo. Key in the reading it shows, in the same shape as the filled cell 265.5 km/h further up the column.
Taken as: 137.5 km/h
